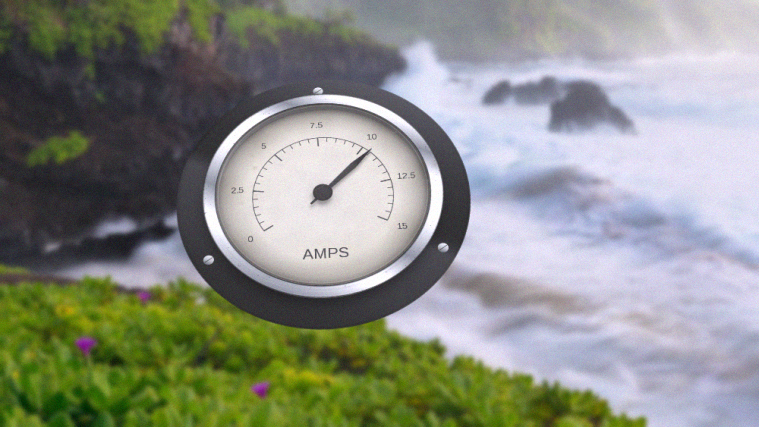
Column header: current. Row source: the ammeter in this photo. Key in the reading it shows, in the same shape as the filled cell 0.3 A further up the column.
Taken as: 10.5 A
